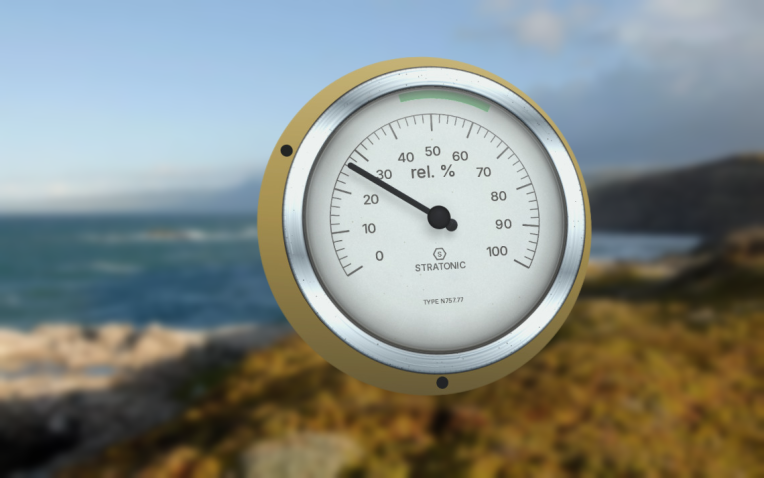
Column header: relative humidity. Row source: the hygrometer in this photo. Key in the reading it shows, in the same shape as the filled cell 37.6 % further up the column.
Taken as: 26 %
